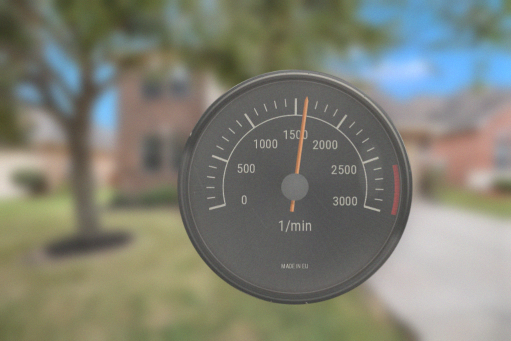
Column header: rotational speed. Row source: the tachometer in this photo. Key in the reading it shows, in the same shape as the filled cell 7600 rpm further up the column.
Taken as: 1600 rpm
